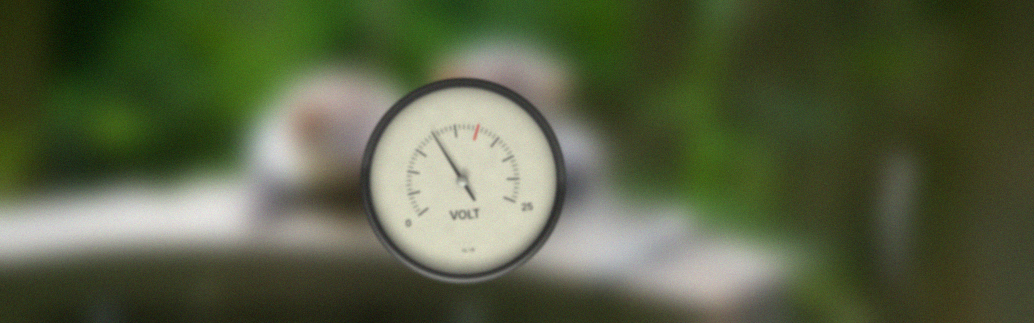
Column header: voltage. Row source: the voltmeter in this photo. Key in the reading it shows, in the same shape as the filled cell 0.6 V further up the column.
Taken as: 10 V
